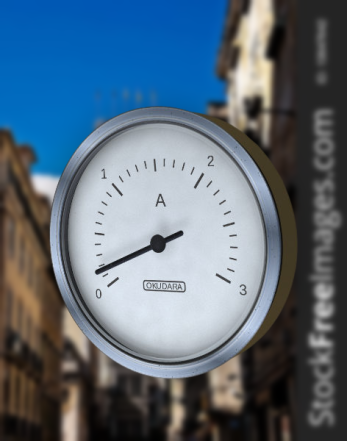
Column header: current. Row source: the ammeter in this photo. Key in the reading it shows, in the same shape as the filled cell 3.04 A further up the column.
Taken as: 0.15 A
